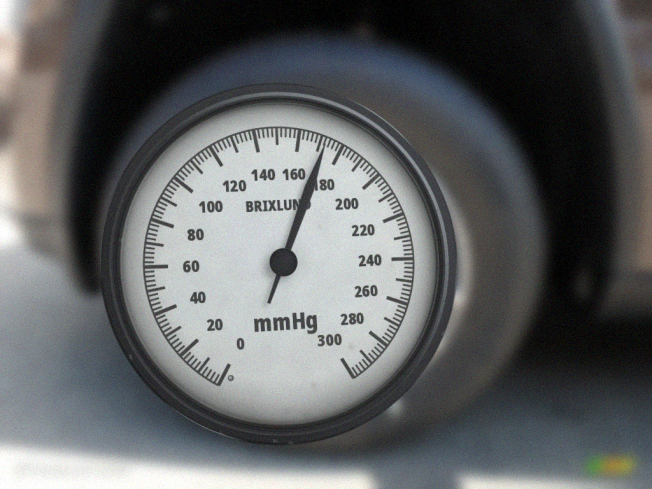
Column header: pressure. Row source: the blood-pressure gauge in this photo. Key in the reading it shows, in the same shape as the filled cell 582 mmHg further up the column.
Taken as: 172 mmHg
